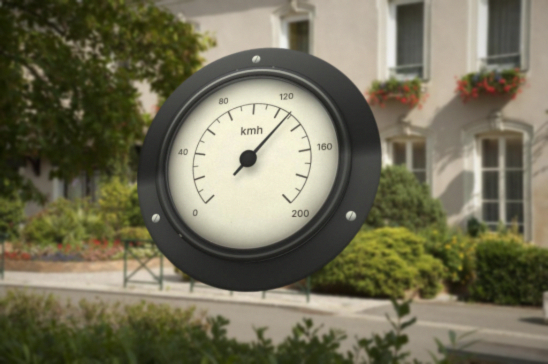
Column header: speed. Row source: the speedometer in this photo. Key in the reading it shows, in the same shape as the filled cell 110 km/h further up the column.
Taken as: 130 km/h
